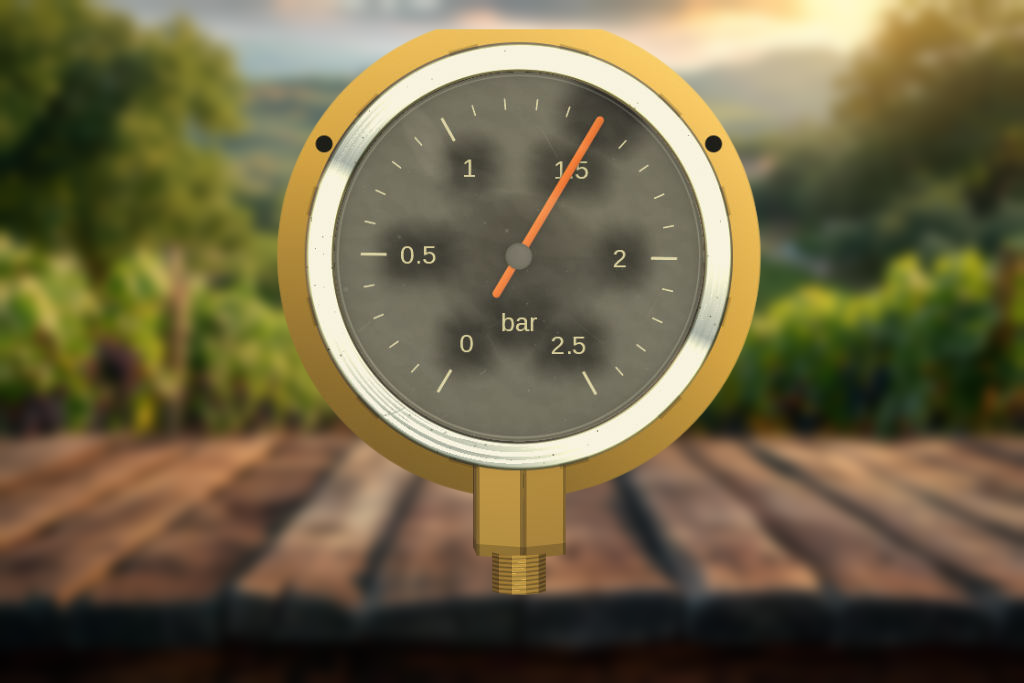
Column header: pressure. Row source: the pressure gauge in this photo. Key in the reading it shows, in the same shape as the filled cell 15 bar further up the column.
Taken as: 1.5 bar
